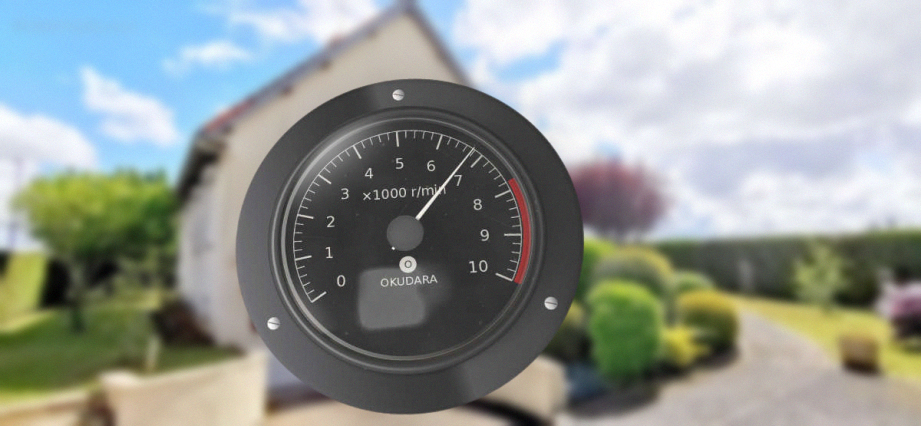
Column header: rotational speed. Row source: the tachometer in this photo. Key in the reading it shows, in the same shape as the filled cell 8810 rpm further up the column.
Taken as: 6800 rpm
